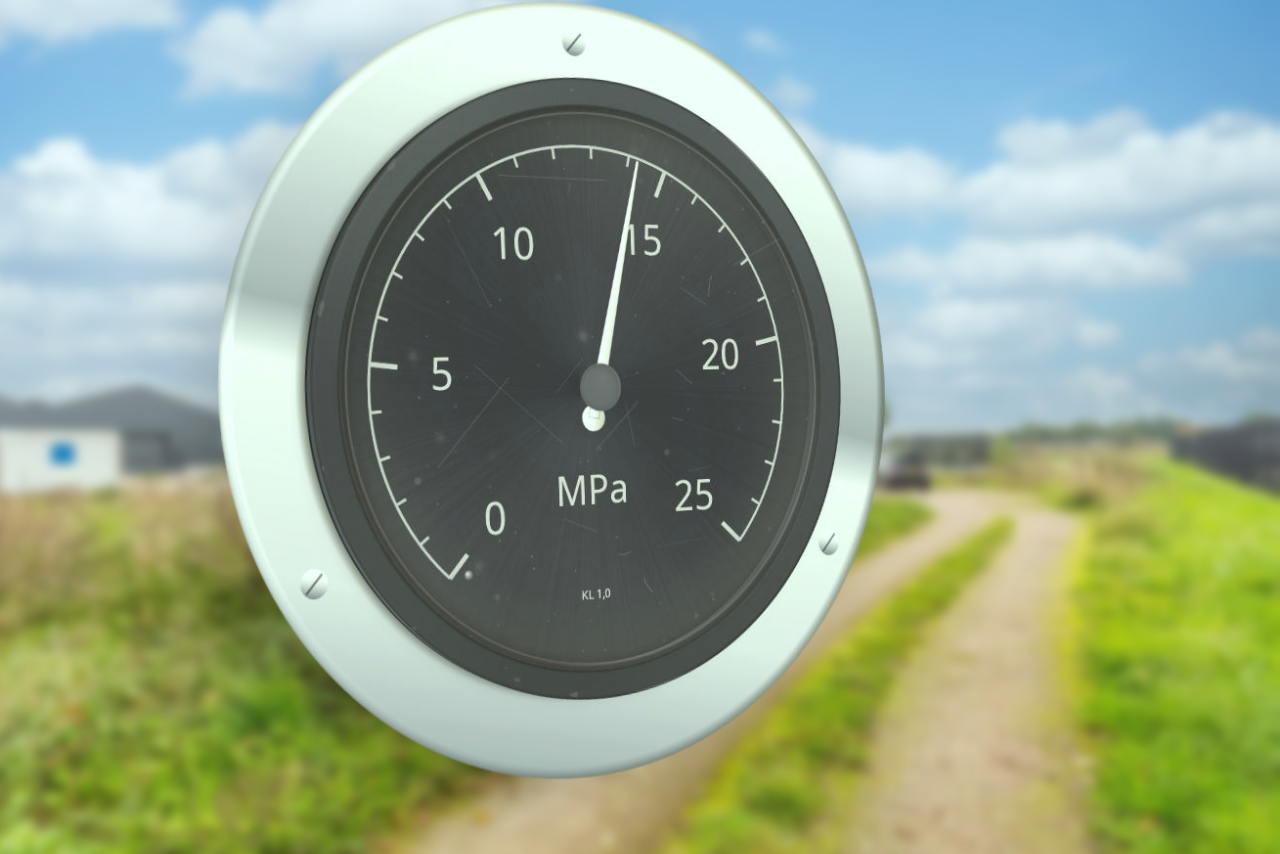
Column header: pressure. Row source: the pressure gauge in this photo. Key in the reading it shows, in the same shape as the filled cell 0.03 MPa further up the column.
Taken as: 14 MPa
